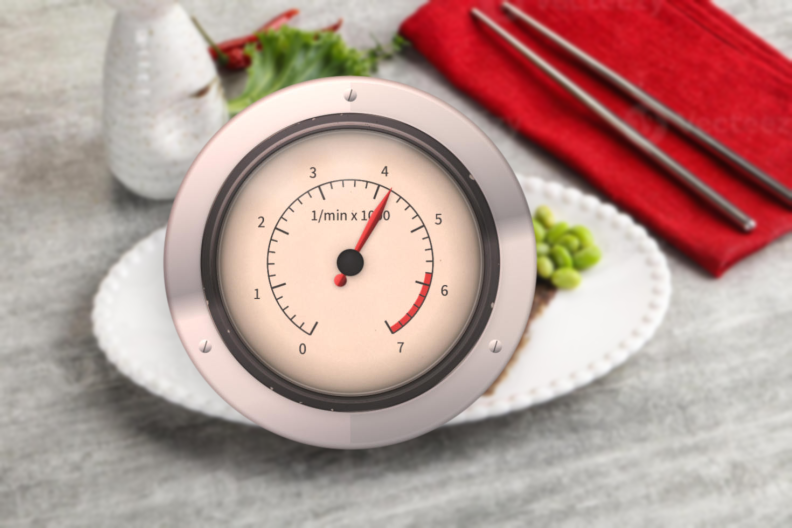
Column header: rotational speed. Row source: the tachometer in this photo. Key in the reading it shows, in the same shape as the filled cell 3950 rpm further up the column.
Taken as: 4200 rpm
